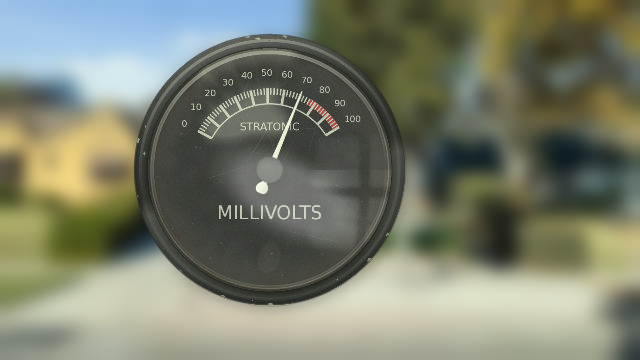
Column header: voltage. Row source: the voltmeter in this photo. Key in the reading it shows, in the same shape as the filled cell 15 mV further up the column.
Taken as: 70 mV
